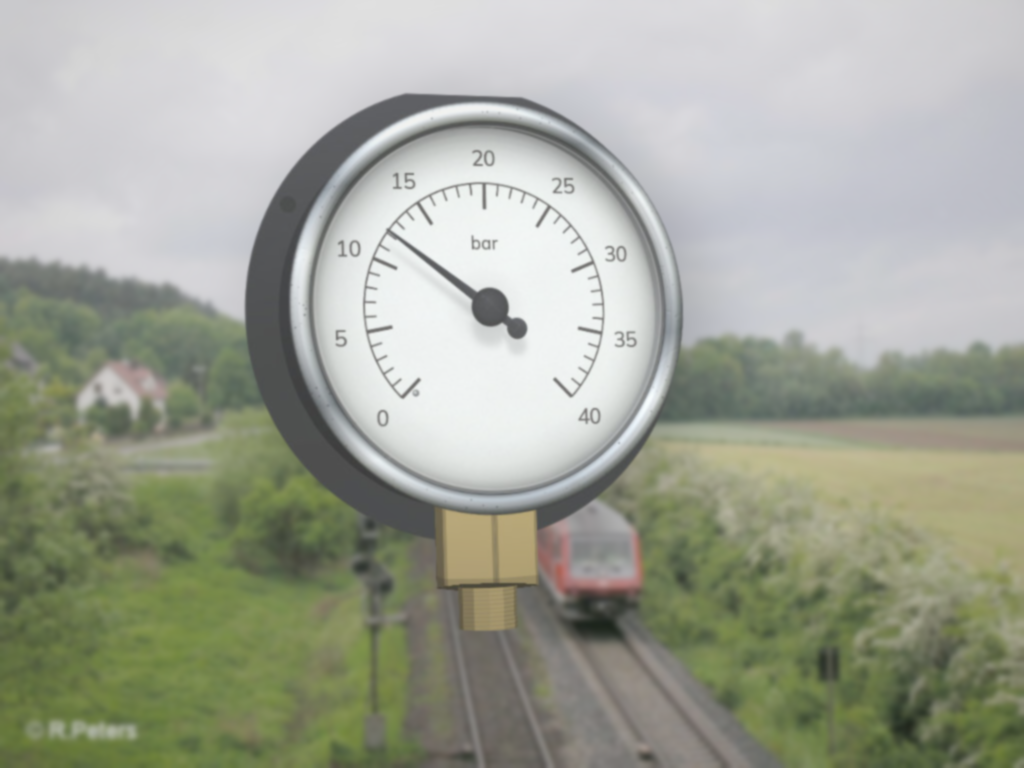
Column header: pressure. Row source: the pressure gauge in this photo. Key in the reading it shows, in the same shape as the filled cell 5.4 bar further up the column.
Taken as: 12 bar
